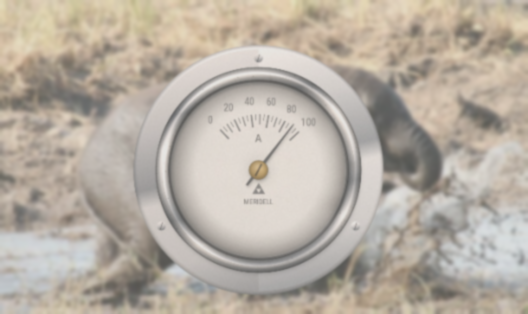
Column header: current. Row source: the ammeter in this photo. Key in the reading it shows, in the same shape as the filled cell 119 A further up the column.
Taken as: 90 A
